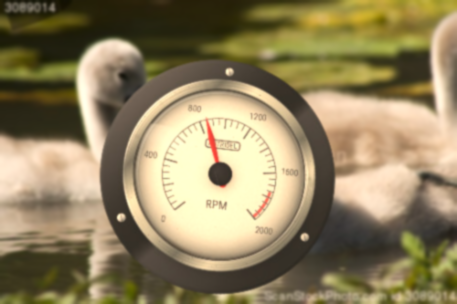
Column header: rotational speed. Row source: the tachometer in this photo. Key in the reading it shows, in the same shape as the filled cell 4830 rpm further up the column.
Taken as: 850 rpm
